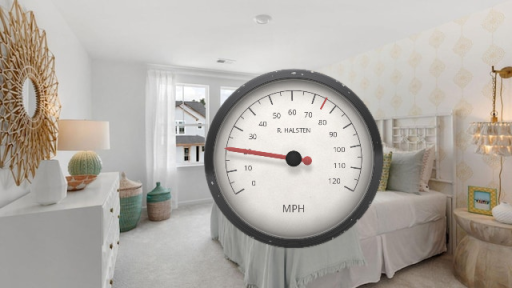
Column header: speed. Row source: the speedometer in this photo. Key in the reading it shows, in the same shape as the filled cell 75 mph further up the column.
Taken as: 20 mph
